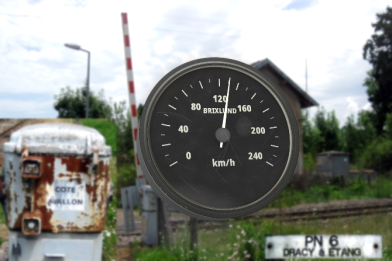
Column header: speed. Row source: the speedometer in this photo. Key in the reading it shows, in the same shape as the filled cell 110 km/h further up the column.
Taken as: 130 km/h
